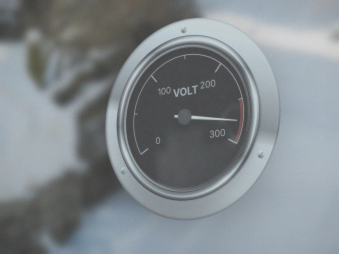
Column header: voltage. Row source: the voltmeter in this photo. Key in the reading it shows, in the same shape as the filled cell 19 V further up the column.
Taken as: 275 V
